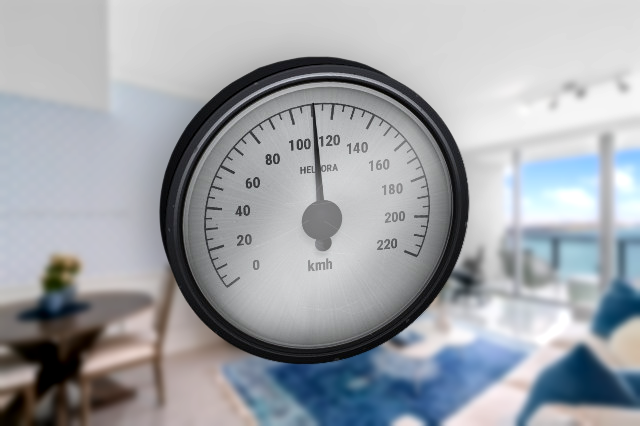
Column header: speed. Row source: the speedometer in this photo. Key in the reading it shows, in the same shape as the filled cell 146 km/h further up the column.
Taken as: 110 km/h
